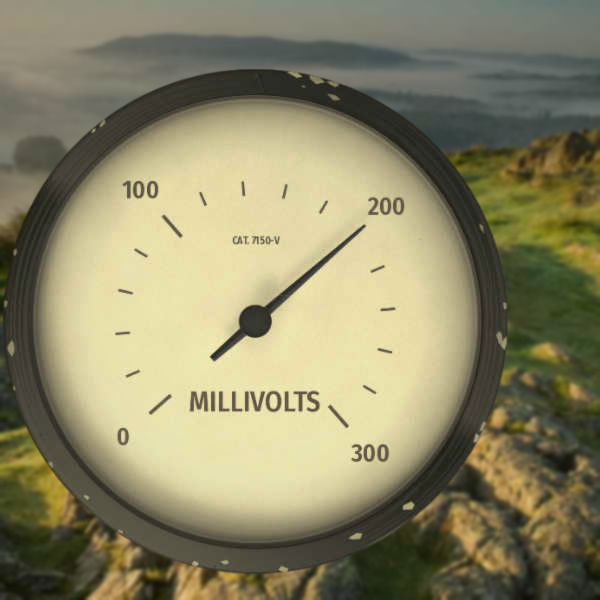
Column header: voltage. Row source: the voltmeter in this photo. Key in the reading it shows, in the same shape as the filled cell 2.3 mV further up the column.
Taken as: 200 mV
